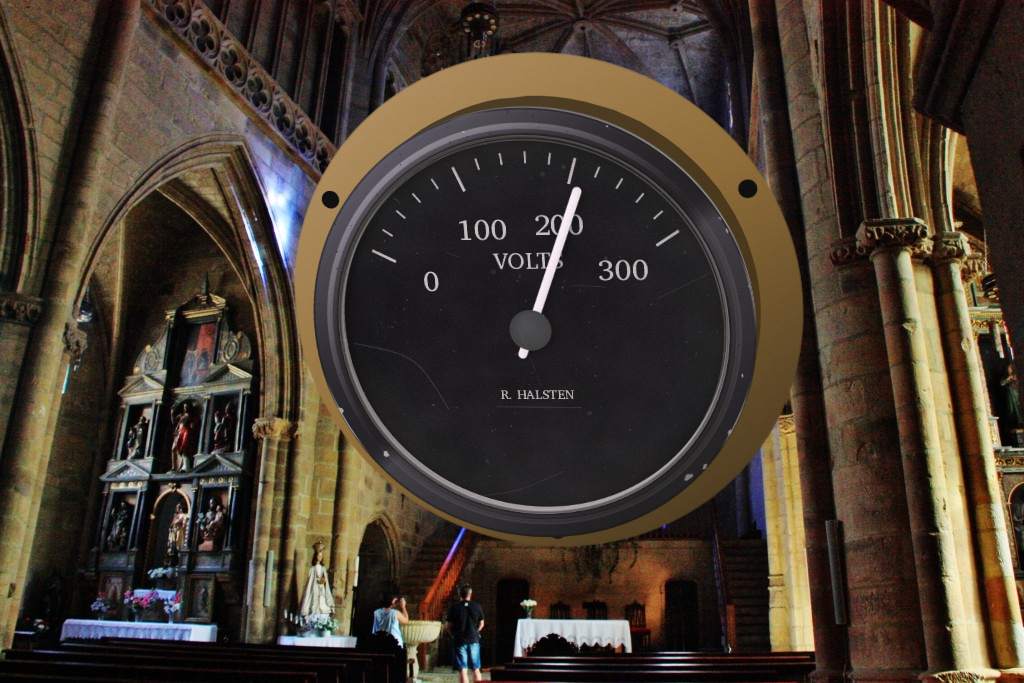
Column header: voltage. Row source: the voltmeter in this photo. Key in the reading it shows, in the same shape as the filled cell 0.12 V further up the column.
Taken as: 210 V
